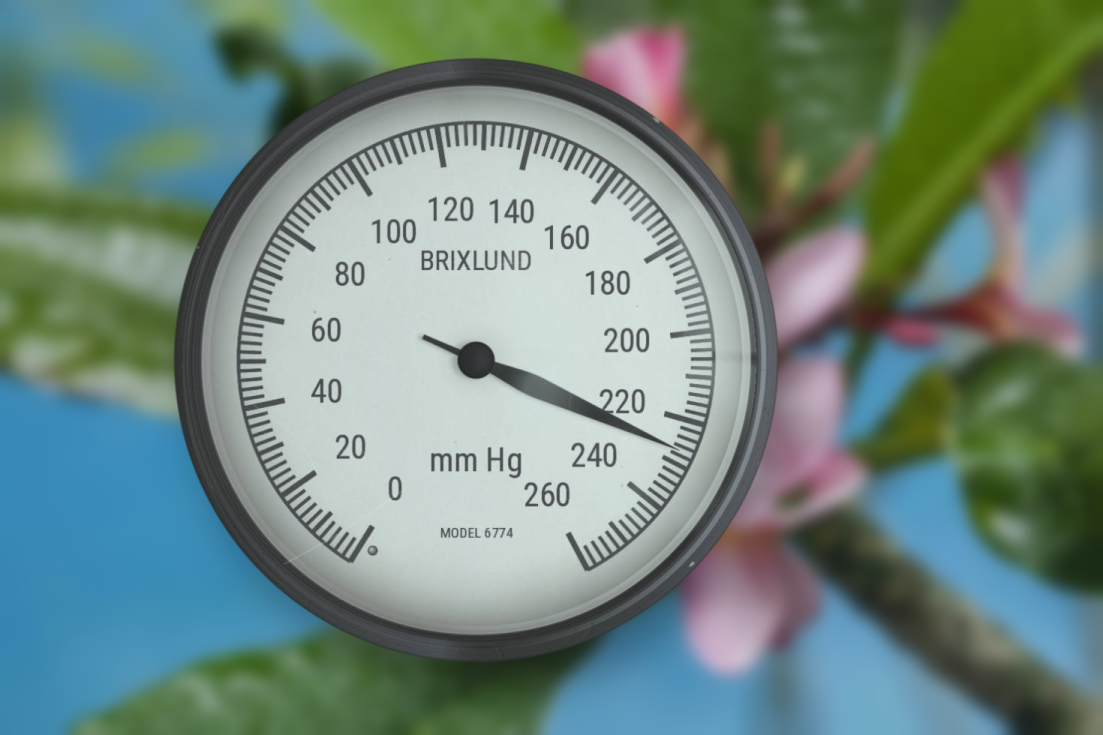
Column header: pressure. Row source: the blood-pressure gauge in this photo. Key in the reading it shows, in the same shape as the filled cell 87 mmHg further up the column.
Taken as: 227 mmHg
